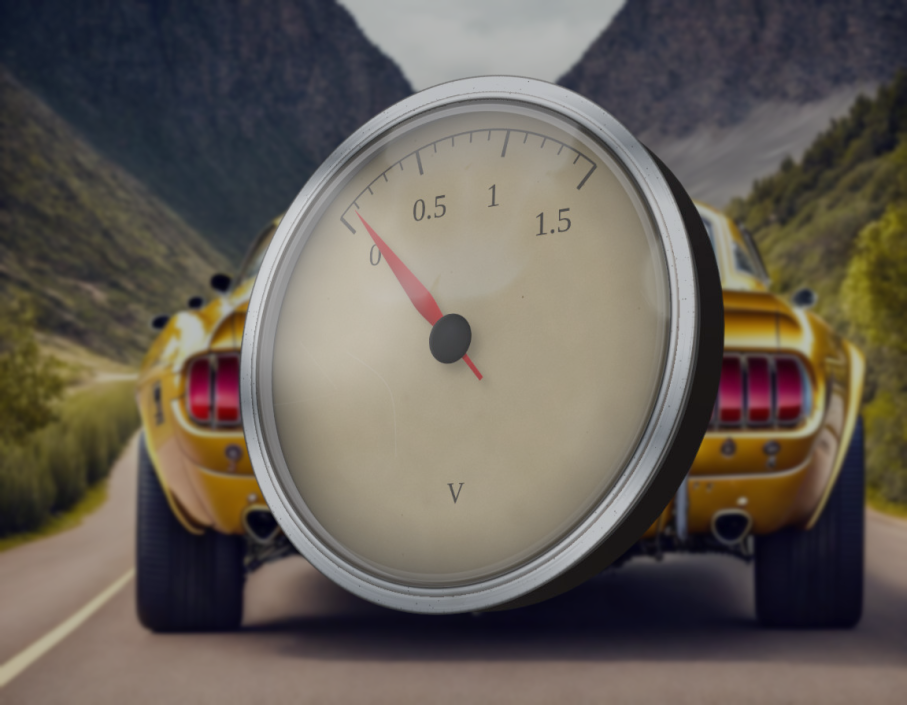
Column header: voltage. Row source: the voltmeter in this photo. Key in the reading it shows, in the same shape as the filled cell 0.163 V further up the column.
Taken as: 0.1 V
